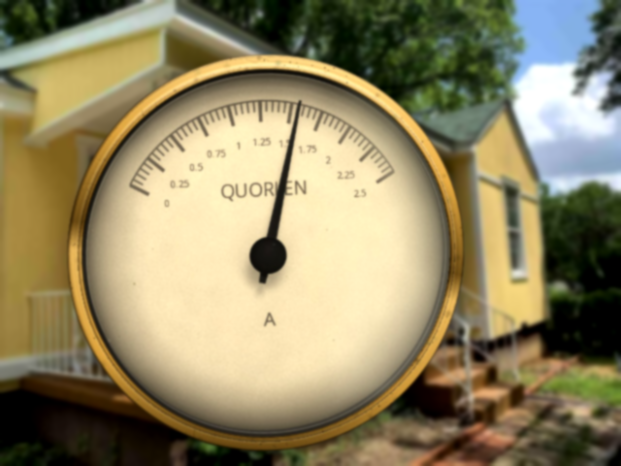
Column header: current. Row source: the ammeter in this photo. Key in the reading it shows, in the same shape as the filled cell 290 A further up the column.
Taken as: 1.55 A
